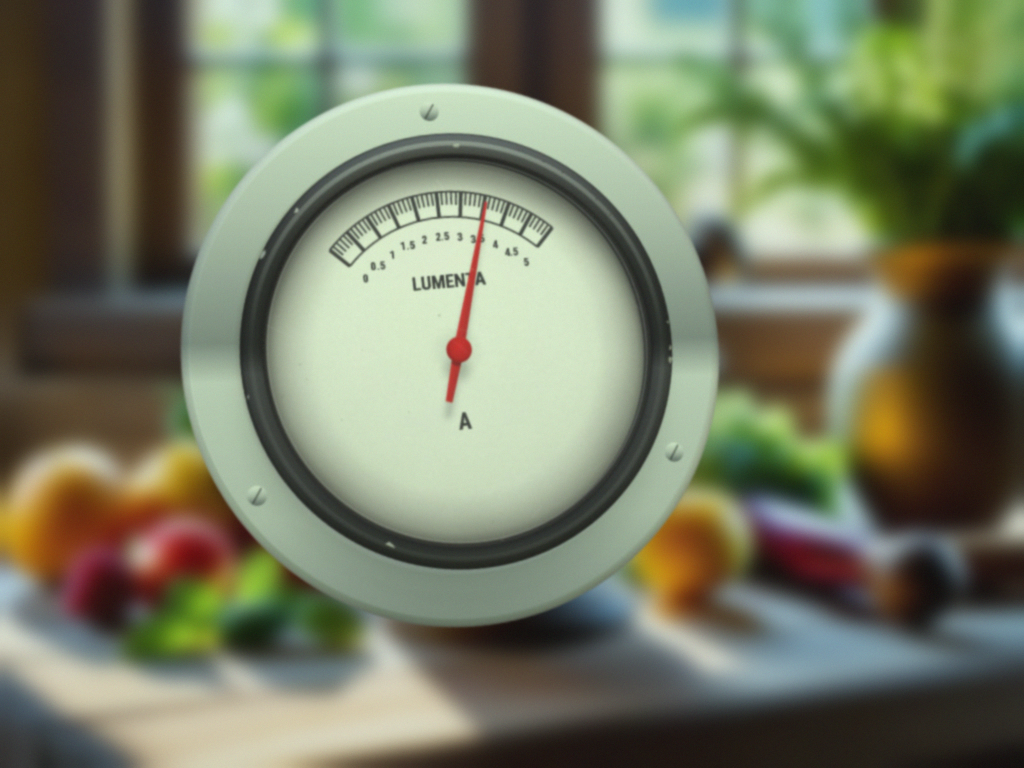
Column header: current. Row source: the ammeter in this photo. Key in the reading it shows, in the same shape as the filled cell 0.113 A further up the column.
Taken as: 3.5 A
